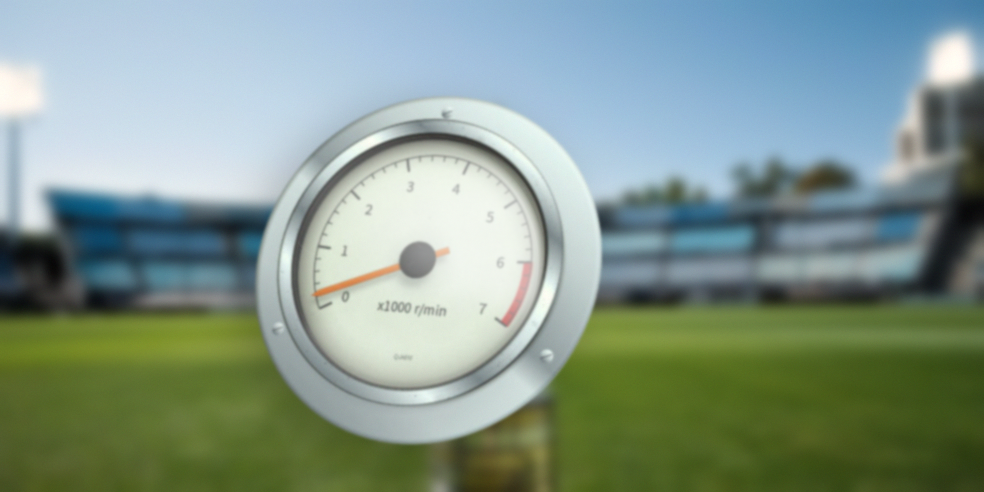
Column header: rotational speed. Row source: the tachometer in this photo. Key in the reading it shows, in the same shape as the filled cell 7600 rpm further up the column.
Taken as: 200 rpm
